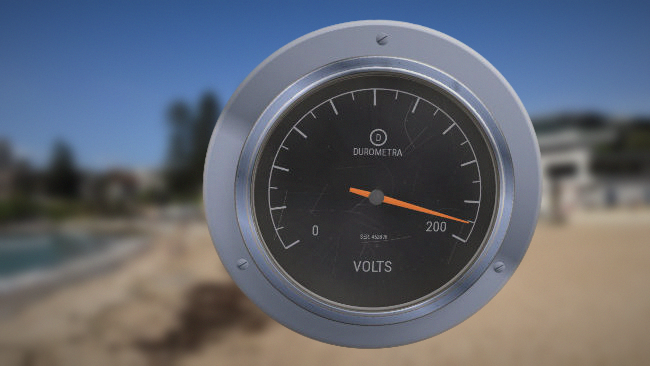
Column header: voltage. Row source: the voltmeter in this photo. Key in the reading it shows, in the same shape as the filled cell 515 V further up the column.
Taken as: 190 V
